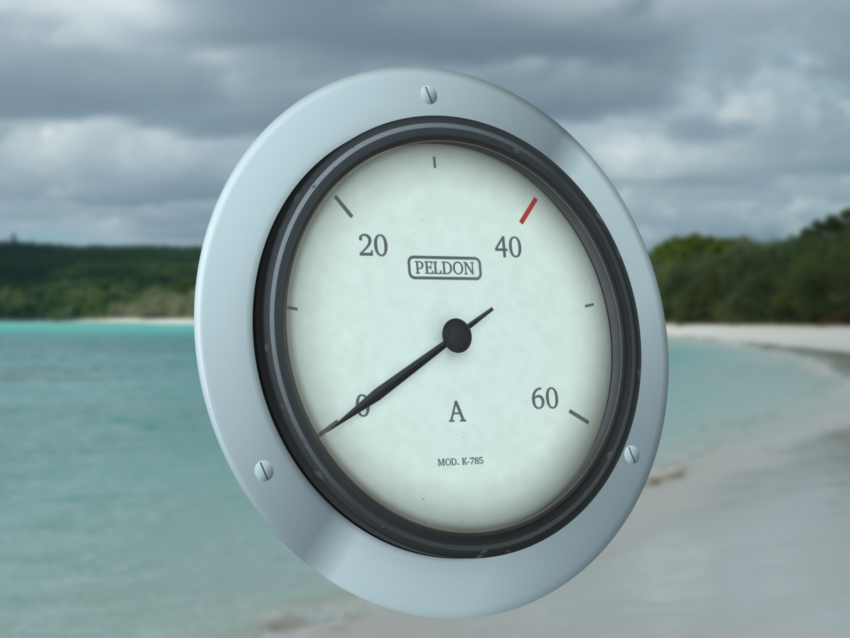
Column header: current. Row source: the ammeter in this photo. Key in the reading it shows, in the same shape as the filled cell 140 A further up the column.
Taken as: 0 A
